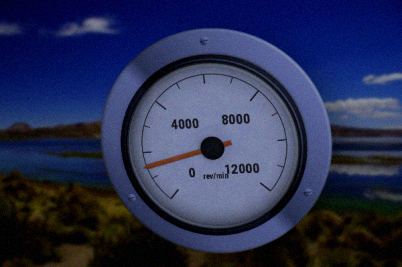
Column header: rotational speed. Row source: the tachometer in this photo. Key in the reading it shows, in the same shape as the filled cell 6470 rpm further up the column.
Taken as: 1500 rpm
